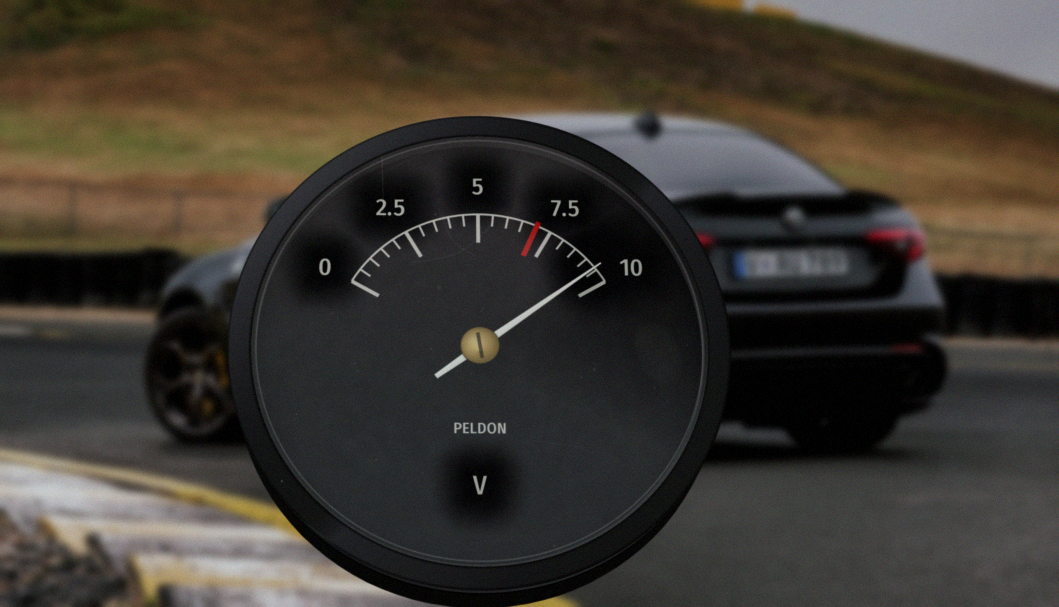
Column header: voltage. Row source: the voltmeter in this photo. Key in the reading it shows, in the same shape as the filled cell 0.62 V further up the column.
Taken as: 9.5 V
